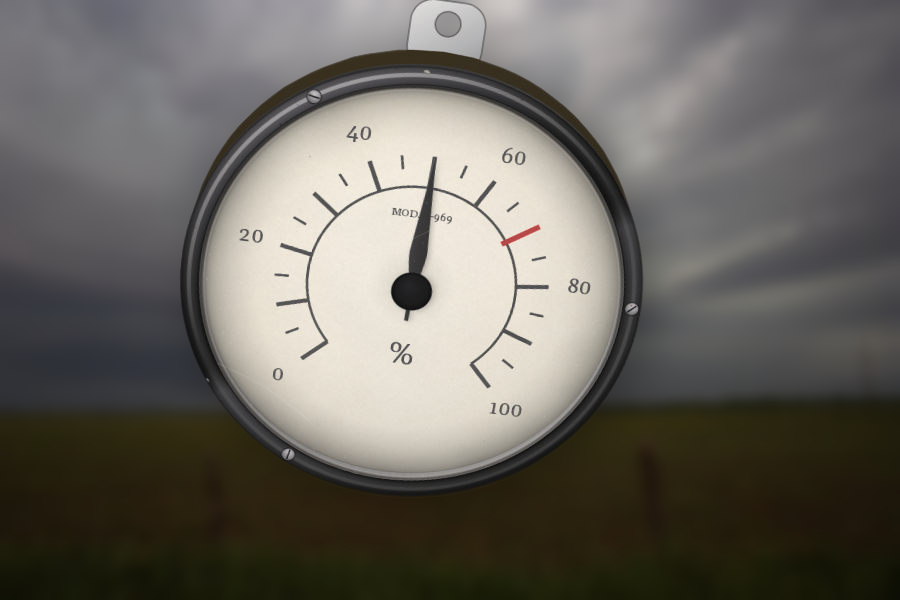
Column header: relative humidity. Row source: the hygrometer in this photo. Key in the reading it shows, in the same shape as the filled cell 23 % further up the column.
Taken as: 50 %
